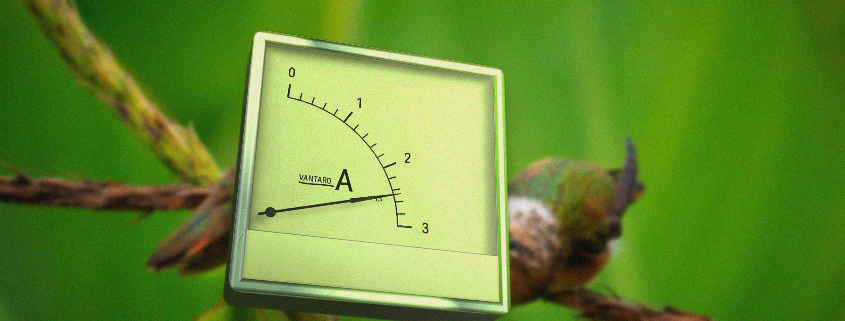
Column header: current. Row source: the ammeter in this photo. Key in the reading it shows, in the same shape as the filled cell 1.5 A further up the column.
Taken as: 2.5 A
